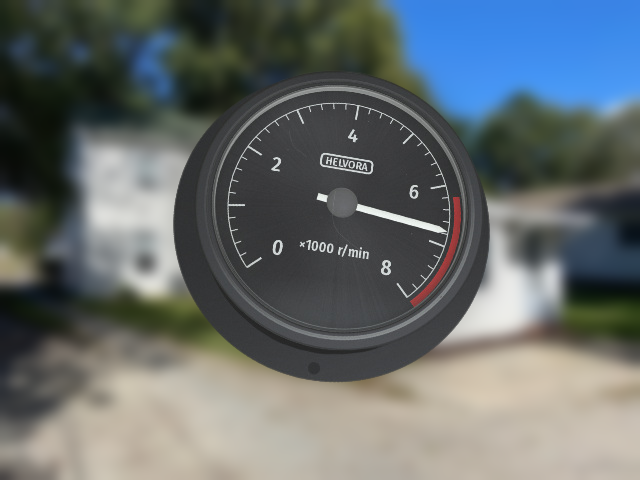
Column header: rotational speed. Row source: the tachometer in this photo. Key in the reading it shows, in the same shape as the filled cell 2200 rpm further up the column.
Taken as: 6800 rpm
